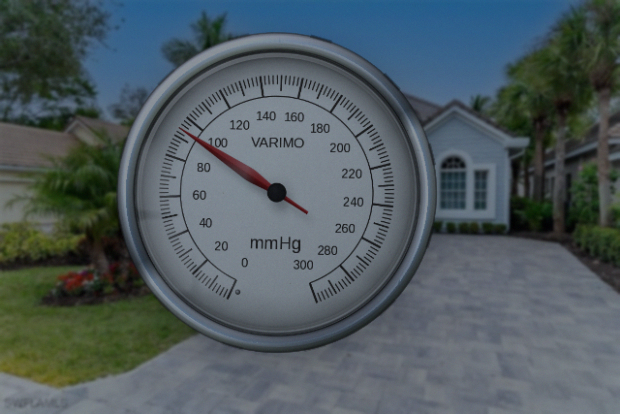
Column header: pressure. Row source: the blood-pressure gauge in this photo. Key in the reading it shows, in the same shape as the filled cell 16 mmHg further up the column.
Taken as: 94 mmHg
